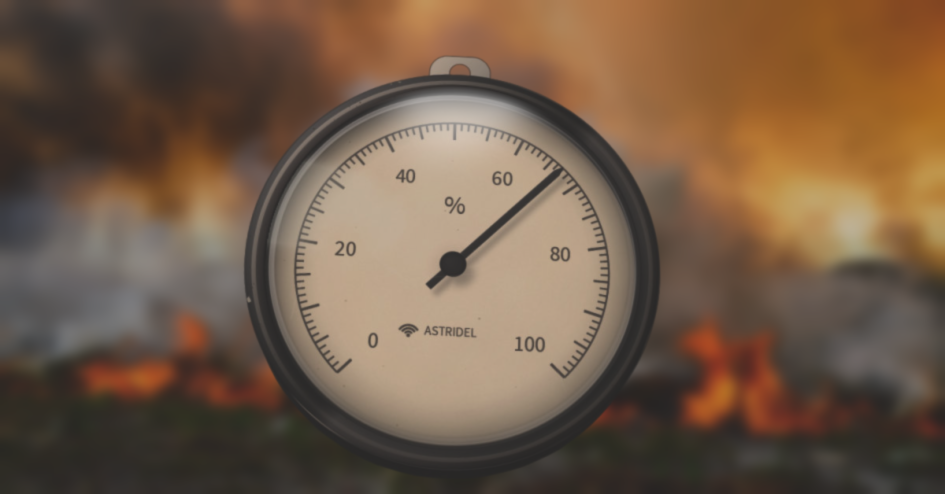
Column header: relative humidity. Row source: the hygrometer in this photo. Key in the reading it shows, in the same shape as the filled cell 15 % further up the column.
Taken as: 67 %
